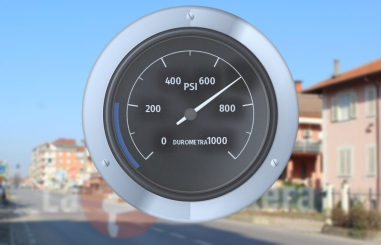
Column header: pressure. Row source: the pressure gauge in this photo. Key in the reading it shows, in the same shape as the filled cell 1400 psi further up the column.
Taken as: 700 psi
